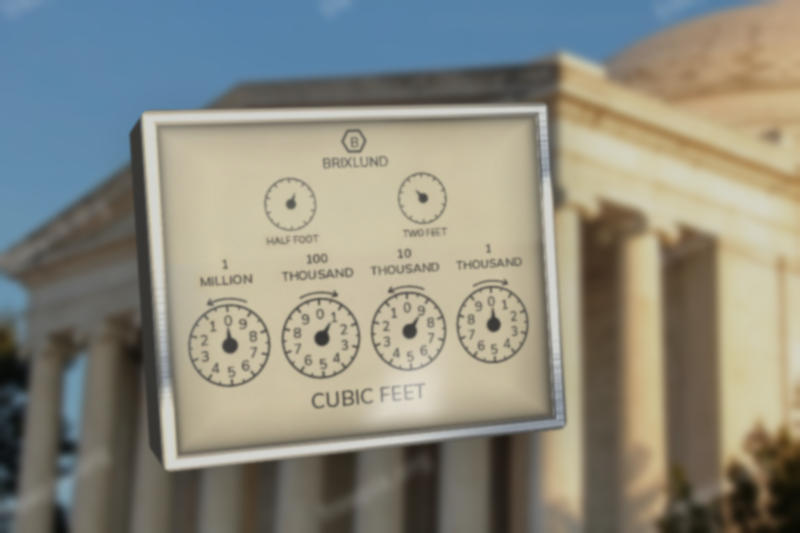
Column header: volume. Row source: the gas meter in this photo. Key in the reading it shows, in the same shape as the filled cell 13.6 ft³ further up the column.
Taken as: 9000 ft³
